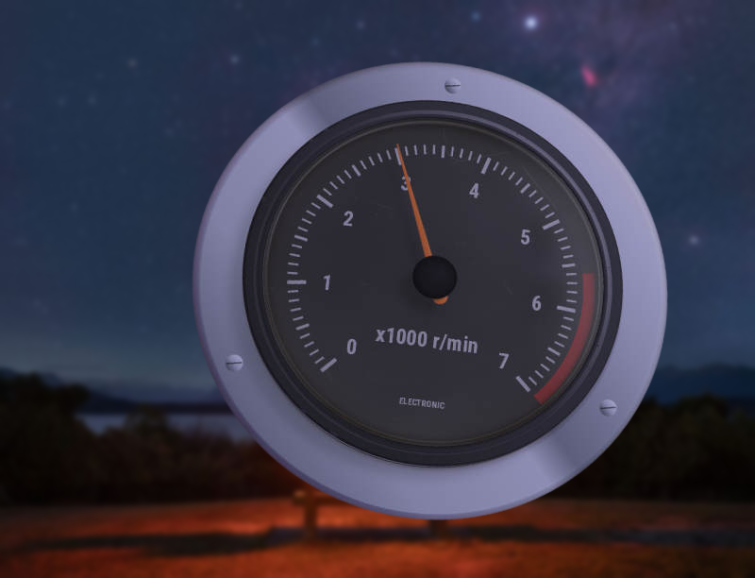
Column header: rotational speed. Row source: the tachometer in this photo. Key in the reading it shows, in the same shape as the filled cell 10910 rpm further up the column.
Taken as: 3000 rpm
